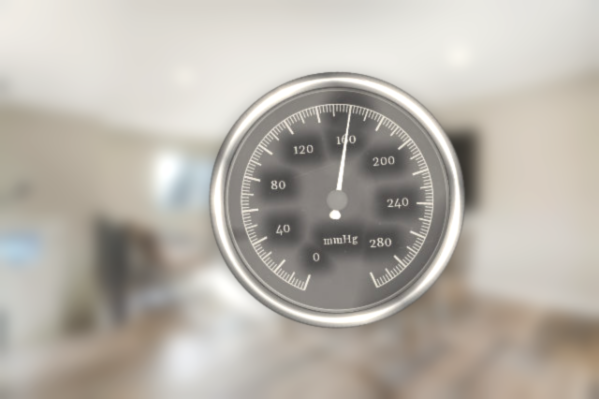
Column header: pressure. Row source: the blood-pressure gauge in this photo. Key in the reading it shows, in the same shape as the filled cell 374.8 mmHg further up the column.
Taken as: 160 mmHg
